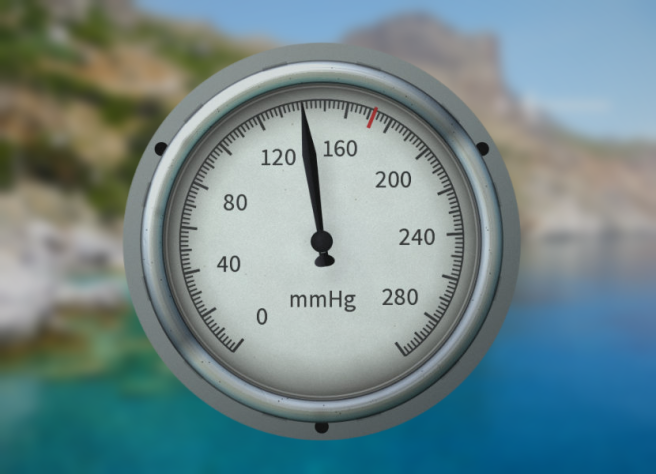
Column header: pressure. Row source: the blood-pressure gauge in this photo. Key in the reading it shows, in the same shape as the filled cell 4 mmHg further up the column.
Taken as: 140 mmHg
